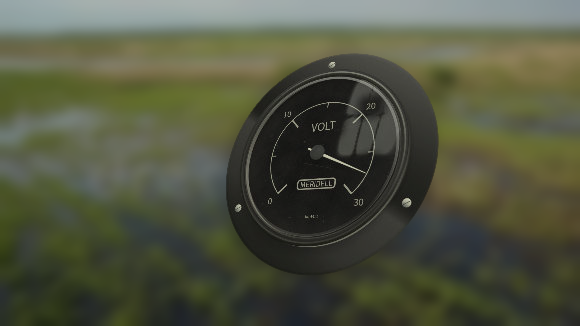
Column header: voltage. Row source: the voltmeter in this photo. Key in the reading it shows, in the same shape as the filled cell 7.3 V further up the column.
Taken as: 27.5 V
